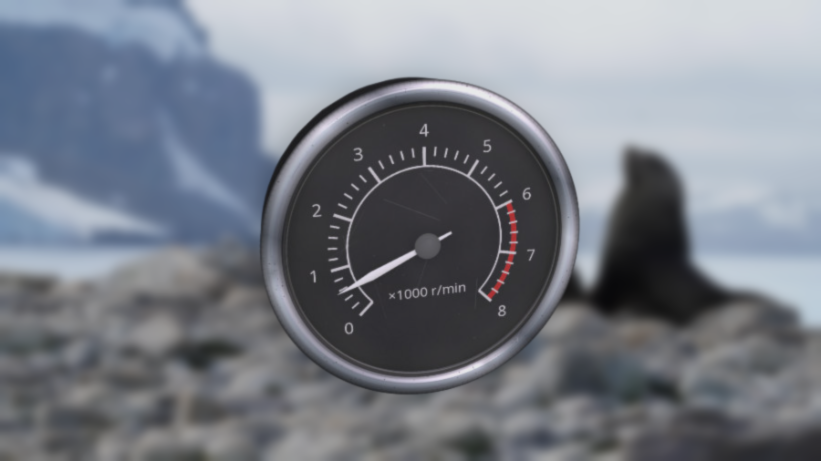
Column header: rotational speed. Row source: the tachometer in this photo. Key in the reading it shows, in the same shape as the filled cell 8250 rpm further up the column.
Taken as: 600 rpm
